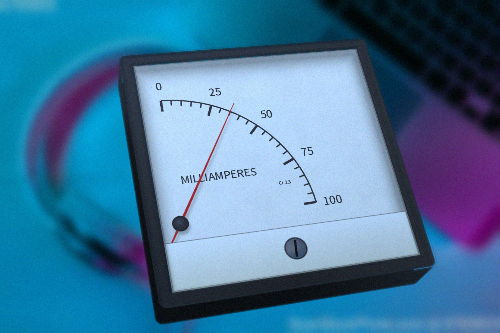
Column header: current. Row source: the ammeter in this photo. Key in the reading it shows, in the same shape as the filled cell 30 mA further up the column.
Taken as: 35 mA
